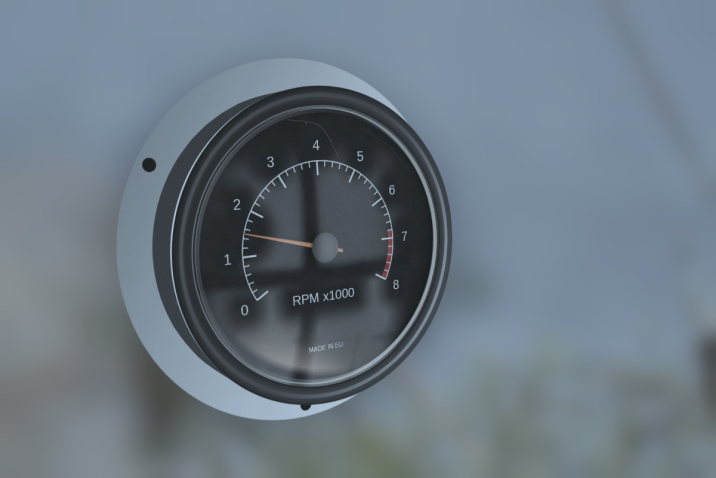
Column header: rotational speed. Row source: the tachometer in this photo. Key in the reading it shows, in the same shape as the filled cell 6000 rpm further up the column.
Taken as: 1500 rpm
